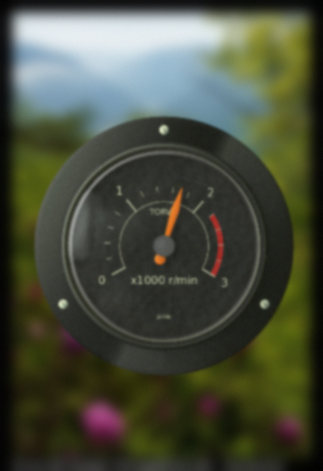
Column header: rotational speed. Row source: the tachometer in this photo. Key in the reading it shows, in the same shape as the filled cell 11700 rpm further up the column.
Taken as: 1700 rpm
